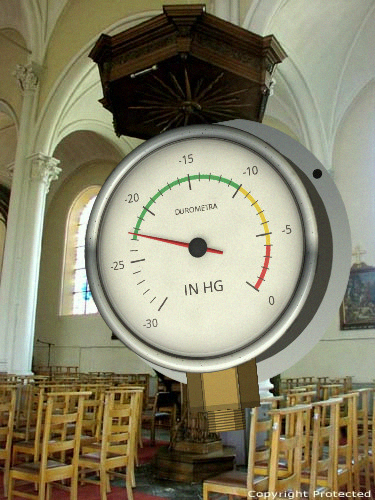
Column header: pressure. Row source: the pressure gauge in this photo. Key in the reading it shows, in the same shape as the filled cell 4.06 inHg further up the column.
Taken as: -22.5 inHg
